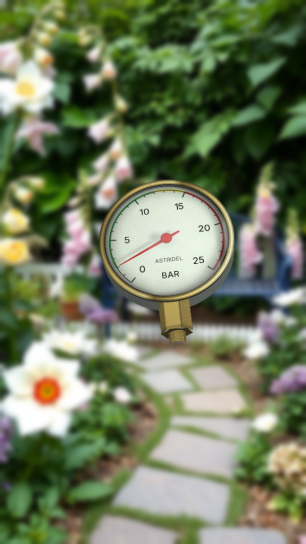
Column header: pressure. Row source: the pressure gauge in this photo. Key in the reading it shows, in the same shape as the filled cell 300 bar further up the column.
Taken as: 2 bar
